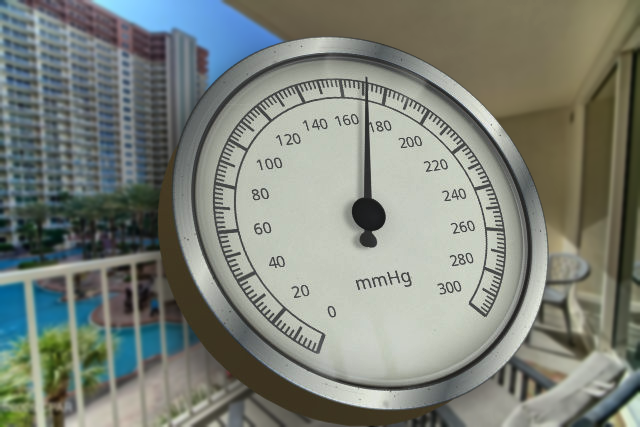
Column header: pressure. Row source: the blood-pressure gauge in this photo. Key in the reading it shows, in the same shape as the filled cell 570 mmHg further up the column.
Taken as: 170 mmHg
